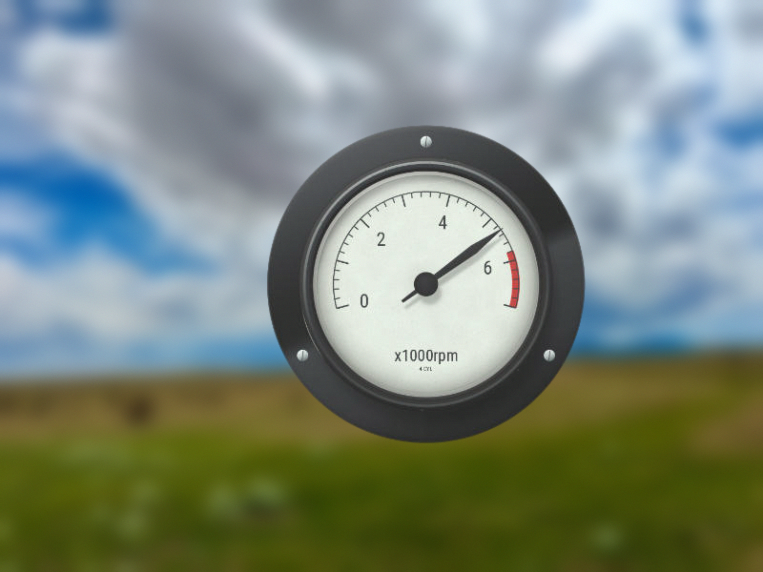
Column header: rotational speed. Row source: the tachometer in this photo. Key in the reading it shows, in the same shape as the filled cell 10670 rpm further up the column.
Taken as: 5300 rpm
